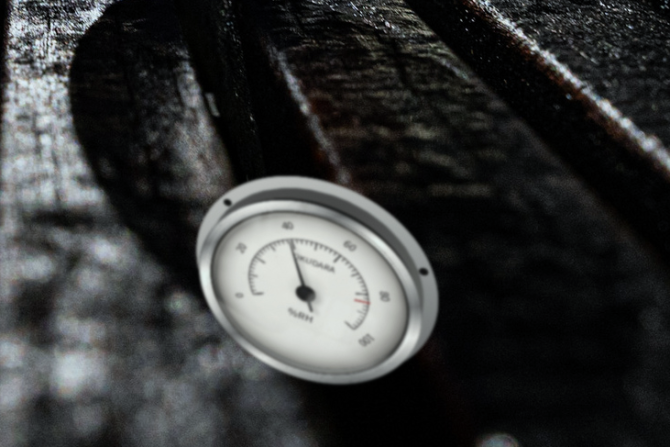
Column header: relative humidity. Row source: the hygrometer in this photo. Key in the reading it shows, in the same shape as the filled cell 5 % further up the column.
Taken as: 40 %
